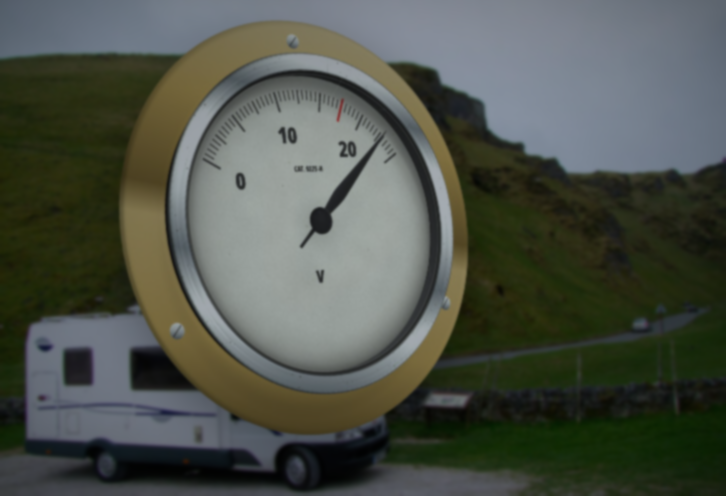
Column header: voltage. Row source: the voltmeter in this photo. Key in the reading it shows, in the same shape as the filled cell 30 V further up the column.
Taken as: 22.5 V
